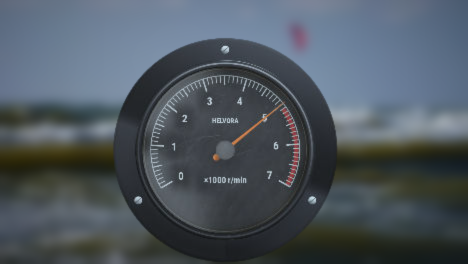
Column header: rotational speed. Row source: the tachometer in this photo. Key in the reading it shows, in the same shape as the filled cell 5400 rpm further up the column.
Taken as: 5000 rpm
